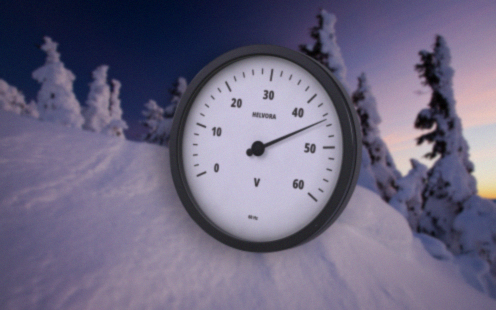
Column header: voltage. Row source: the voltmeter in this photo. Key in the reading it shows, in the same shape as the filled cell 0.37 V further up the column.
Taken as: 45 V
